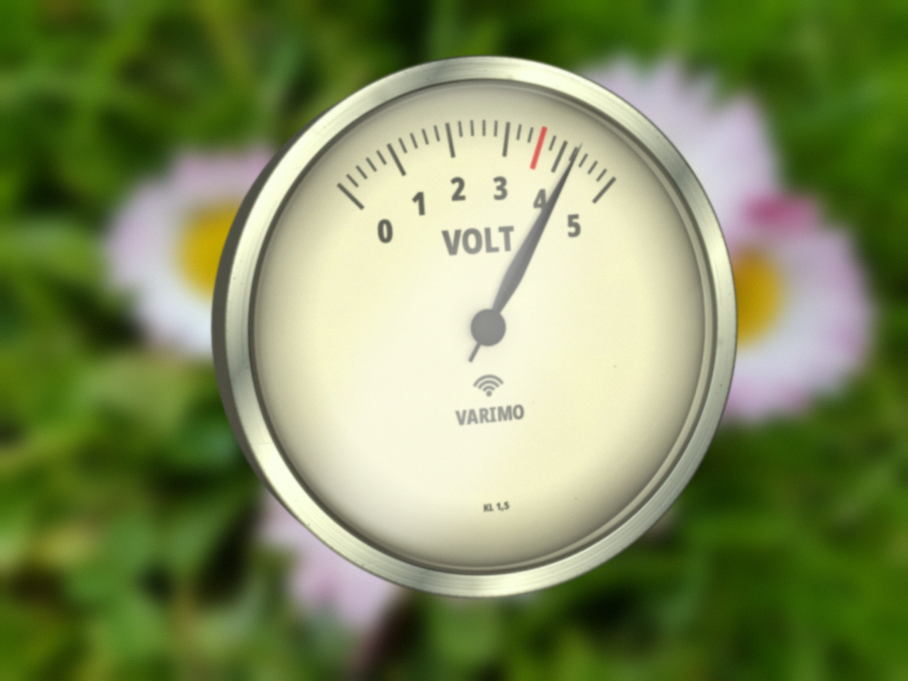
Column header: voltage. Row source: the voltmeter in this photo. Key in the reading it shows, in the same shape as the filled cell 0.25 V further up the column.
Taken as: 4.2 V
